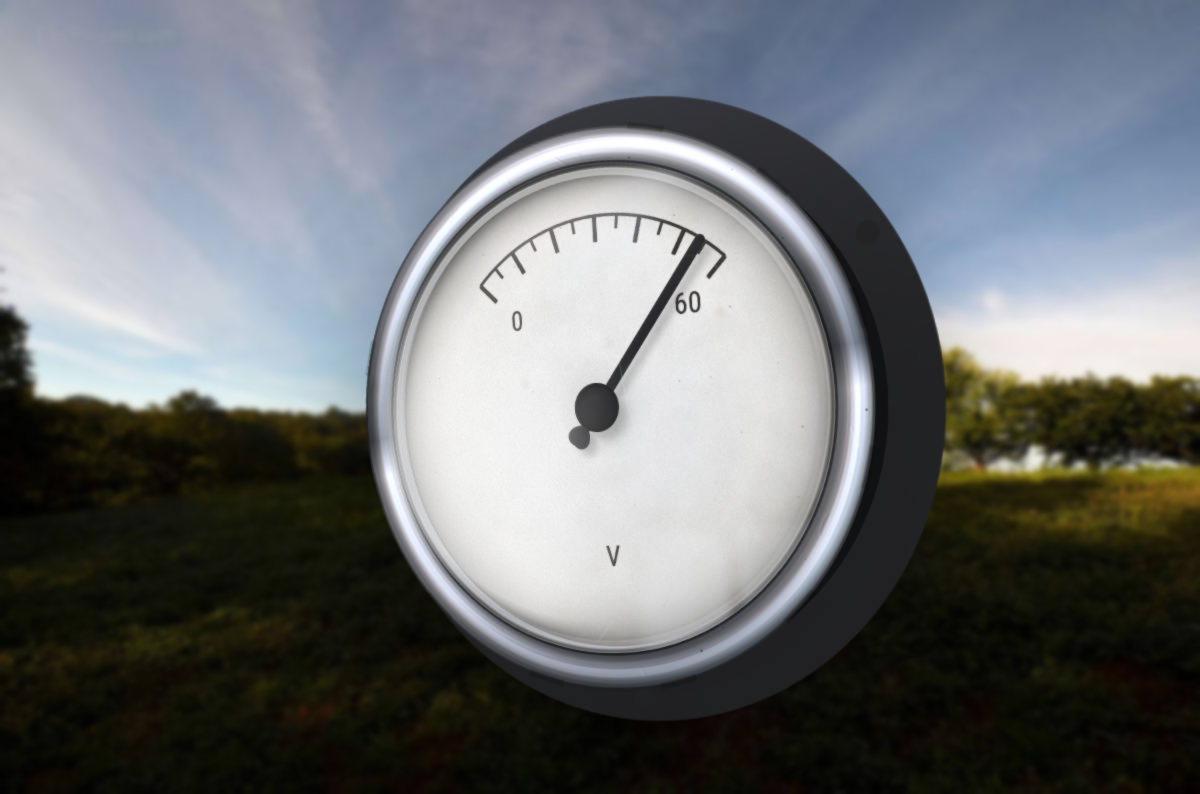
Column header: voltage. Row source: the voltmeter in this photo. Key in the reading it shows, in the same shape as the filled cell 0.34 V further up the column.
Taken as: 55 V
